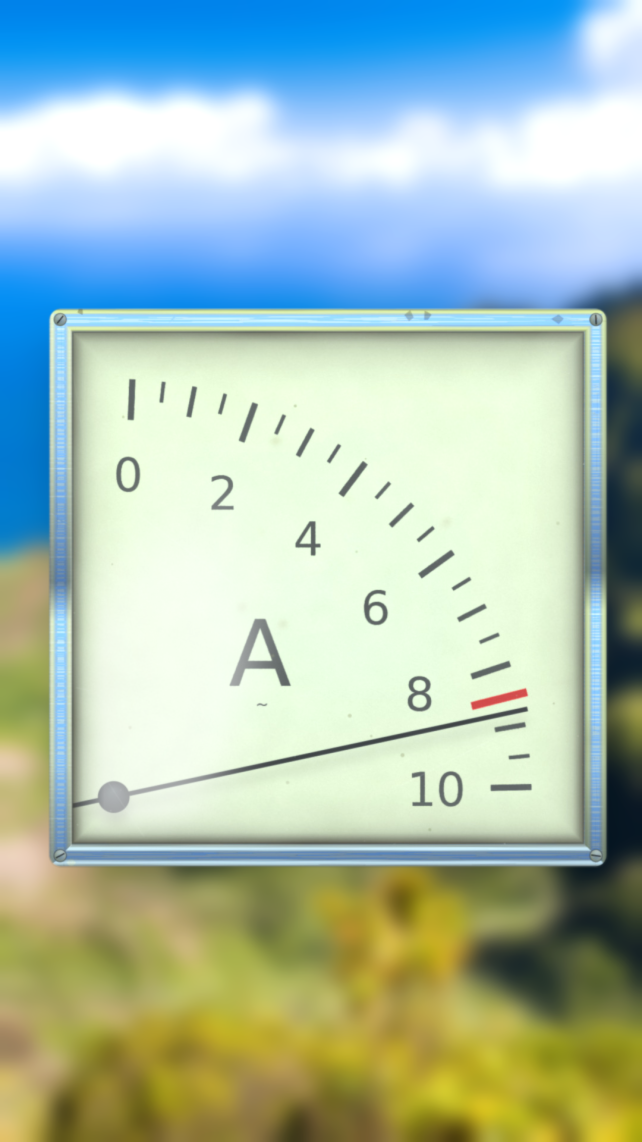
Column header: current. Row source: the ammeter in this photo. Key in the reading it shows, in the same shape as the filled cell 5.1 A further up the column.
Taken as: 8.75 A
